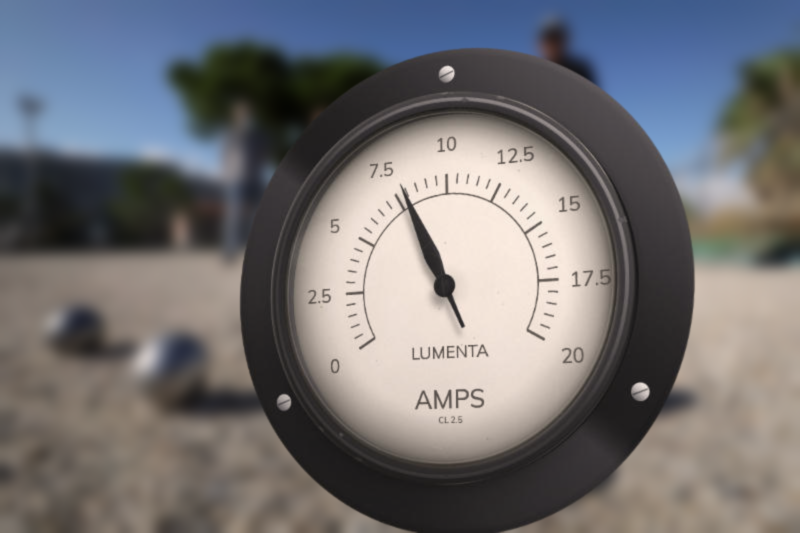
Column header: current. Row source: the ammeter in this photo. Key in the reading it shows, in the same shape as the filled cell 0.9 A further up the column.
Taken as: 8 A
